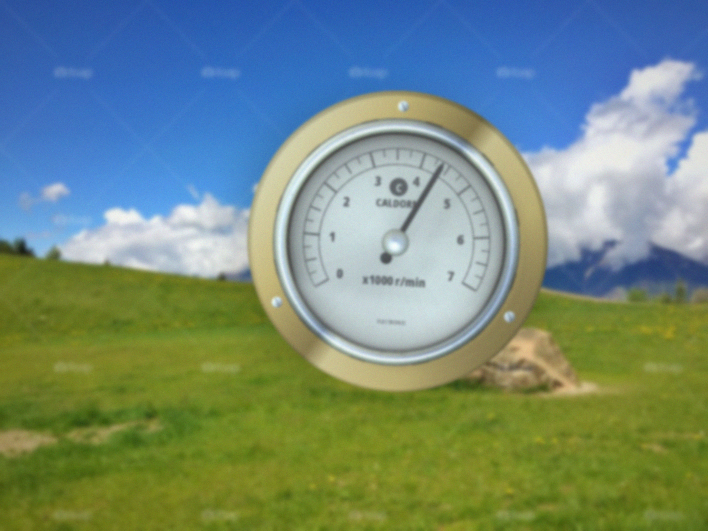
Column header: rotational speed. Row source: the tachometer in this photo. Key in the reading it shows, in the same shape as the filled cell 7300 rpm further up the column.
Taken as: 4375 rpm
